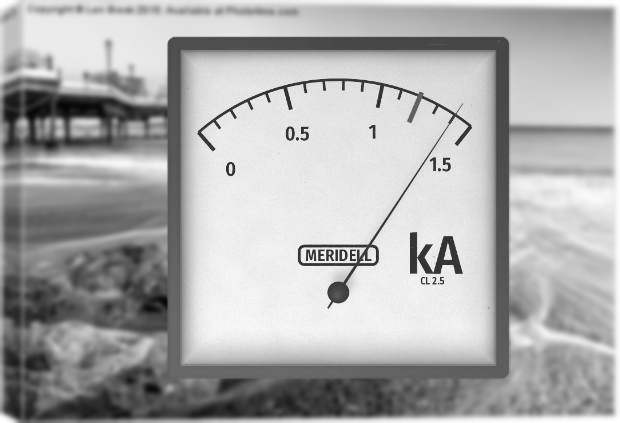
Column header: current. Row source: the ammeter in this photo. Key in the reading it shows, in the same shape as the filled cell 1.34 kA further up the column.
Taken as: 1.4 kA
